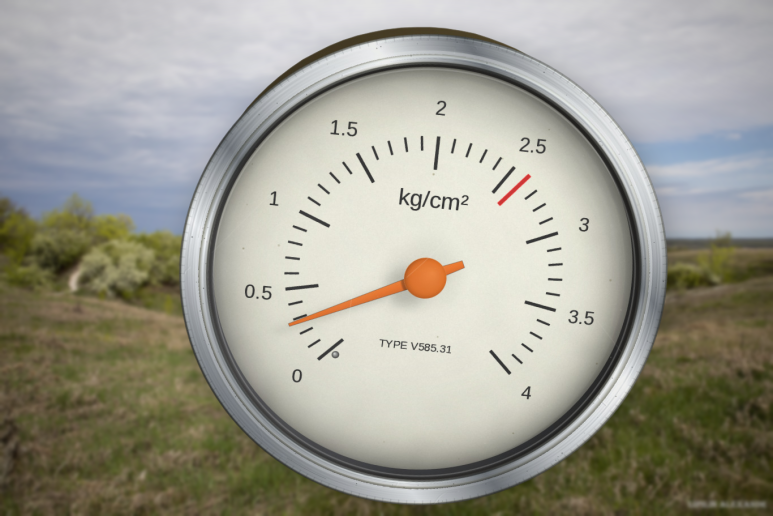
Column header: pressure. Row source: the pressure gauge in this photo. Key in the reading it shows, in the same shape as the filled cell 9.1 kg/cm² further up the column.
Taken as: 0.3 kg/cm²
